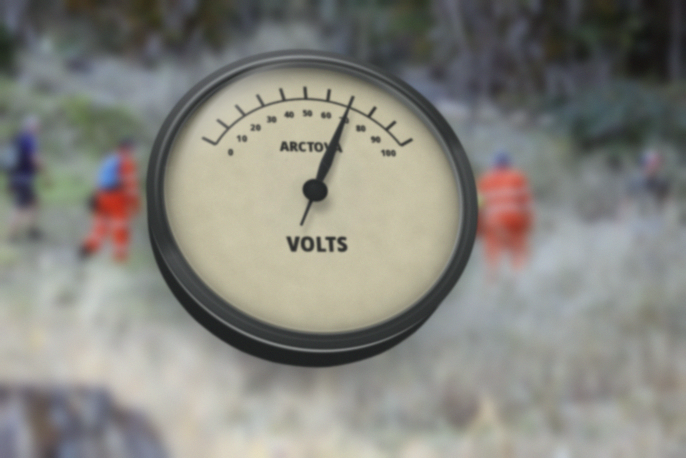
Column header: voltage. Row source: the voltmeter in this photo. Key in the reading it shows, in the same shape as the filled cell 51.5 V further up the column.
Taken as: 70 V
